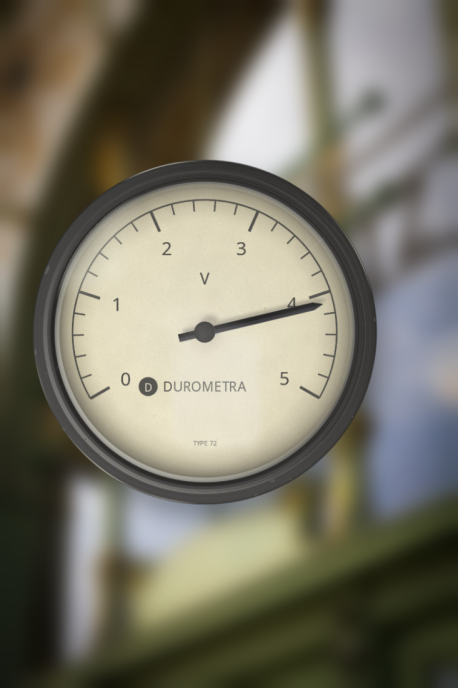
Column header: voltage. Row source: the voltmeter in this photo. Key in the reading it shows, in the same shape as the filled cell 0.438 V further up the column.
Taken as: 4.1 V
